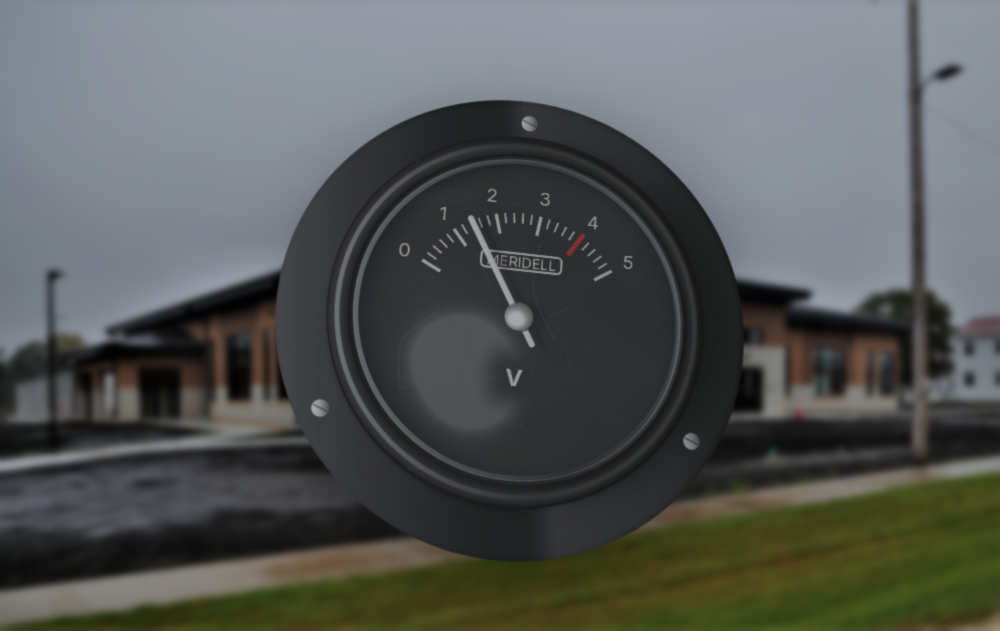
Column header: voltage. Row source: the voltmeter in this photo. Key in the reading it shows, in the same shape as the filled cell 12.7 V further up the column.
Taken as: 1.4 V
